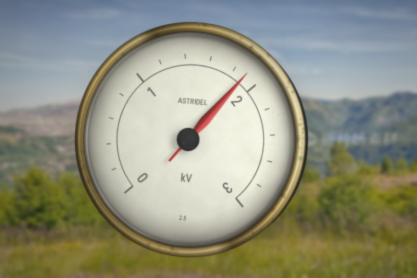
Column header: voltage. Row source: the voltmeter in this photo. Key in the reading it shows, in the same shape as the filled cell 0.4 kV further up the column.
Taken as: 1.9 kV
